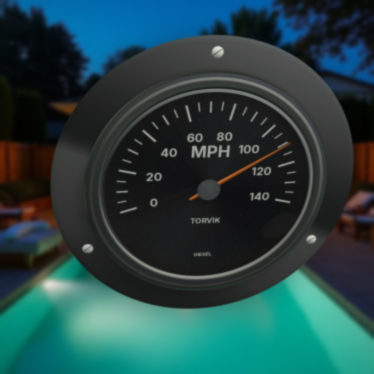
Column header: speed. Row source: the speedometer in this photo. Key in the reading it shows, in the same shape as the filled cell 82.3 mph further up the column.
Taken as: 110 mph
